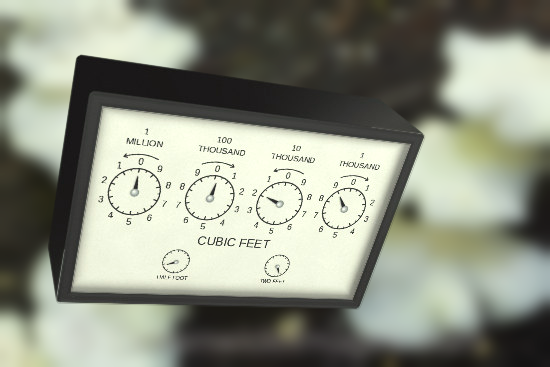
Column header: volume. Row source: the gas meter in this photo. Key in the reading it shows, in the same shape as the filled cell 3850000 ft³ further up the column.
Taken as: 1900 ft³
